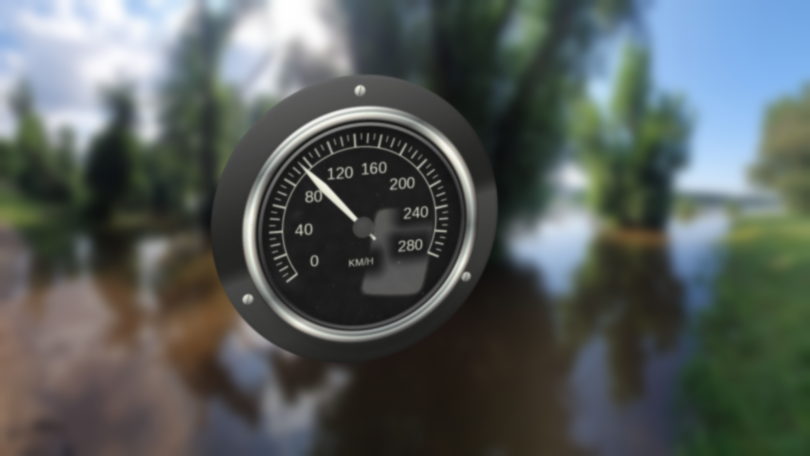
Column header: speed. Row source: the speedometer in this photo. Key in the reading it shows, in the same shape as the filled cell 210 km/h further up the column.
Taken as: 95 km/h
